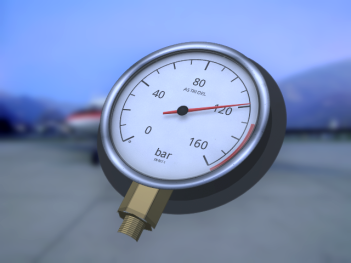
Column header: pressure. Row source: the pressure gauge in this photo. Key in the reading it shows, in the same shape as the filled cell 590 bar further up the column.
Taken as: 120 bar
